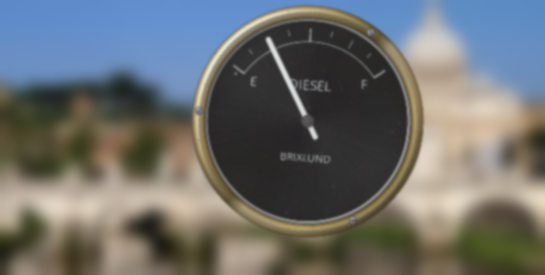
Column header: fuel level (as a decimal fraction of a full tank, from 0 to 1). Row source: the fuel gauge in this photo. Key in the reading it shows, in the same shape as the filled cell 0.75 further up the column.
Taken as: 0.25
